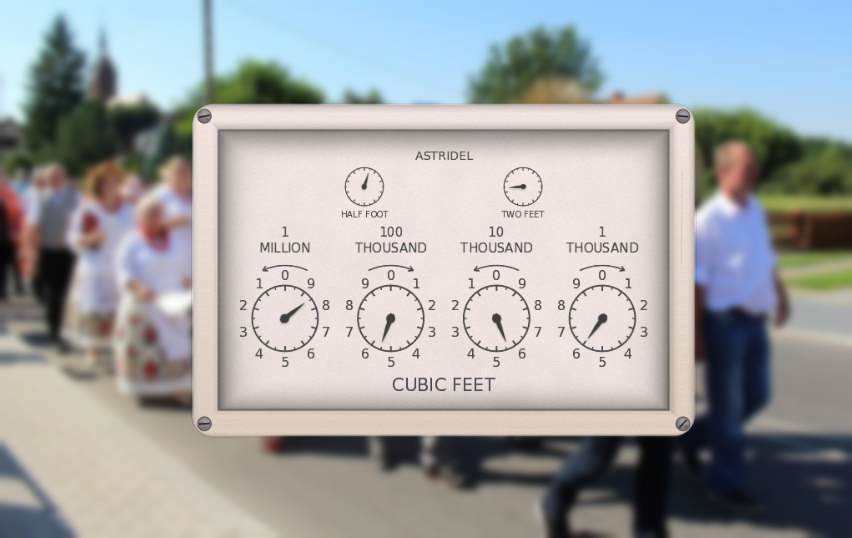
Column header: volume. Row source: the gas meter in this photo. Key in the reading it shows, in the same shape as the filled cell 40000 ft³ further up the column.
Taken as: 855600 ft³
